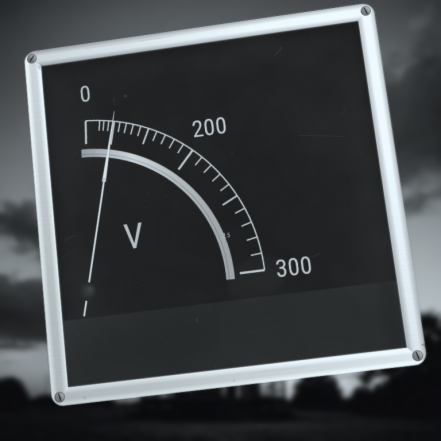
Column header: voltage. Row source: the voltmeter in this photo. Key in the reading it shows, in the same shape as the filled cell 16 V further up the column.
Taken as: 100 V
